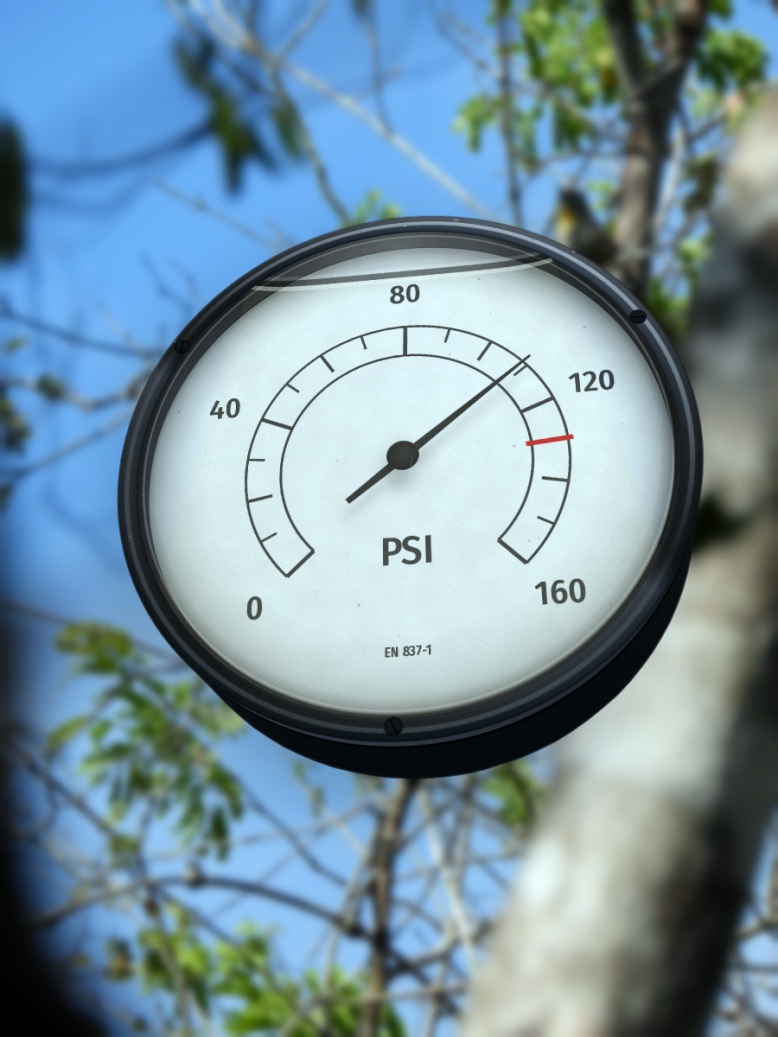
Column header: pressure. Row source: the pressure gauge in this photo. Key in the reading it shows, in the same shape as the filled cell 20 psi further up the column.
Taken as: 110 psi
